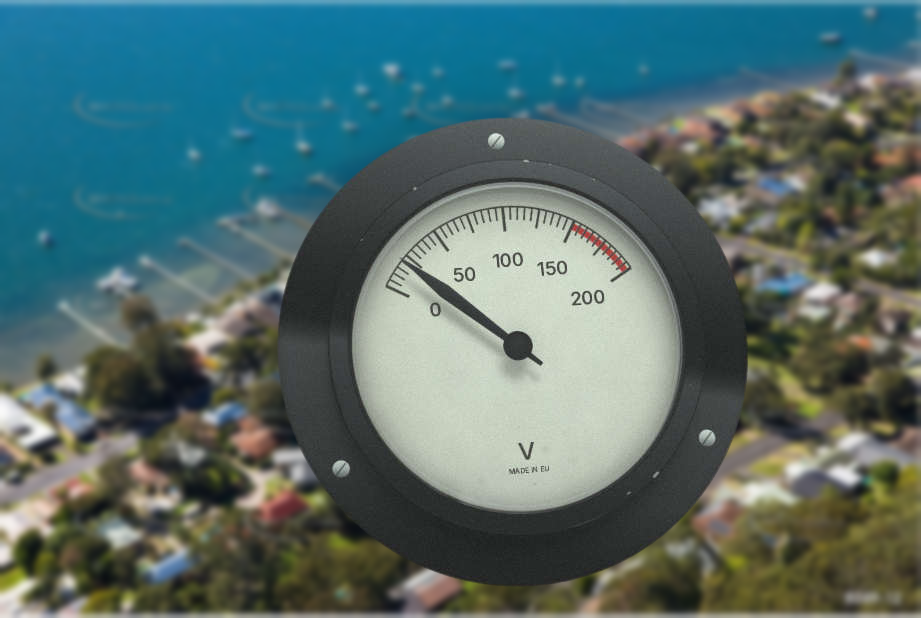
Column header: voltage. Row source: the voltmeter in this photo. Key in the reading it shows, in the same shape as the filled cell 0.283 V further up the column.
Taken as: 20 V
